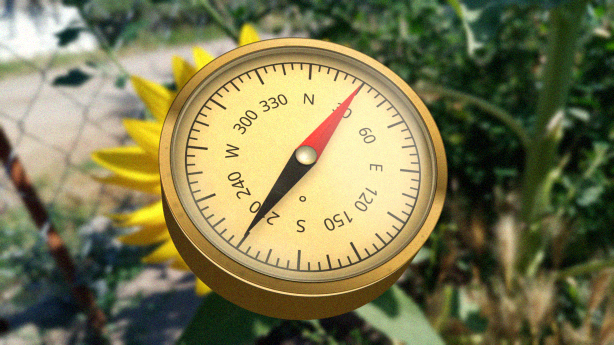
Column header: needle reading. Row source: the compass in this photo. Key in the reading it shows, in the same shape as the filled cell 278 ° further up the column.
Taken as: 30 °
